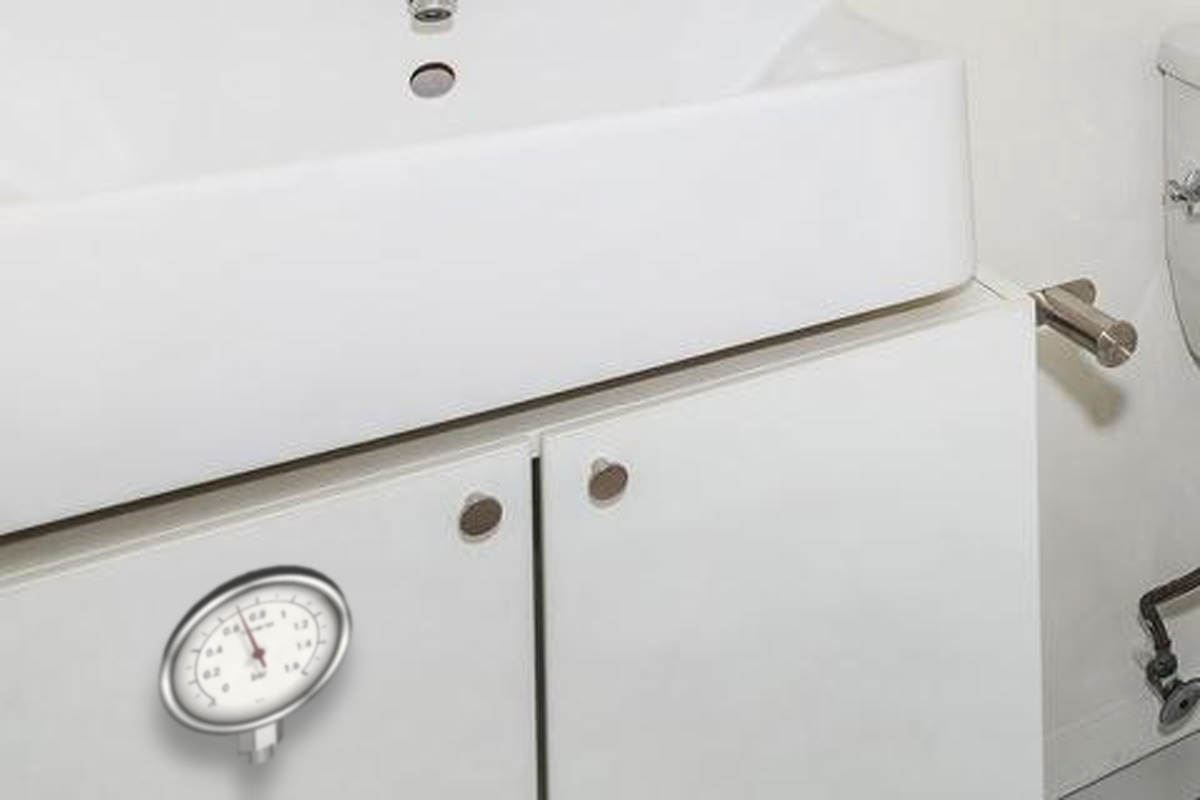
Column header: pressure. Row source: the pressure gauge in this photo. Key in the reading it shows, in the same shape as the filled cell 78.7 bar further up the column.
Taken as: 0.7 bar
